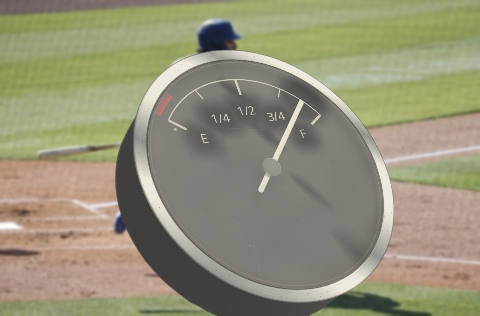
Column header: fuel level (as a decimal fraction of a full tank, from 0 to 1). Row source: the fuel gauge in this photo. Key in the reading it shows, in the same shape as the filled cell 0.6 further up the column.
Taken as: 0.875
